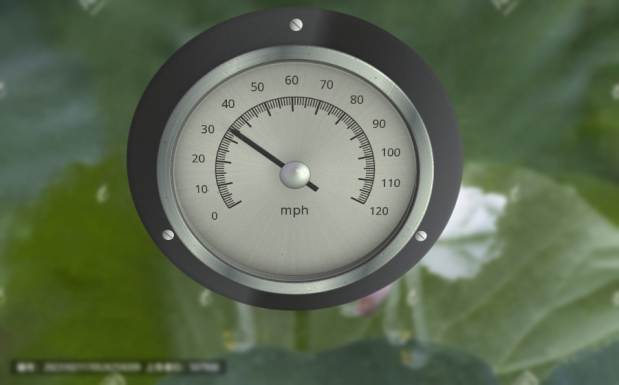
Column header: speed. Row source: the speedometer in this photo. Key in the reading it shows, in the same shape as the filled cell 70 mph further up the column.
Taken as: 35 mph
